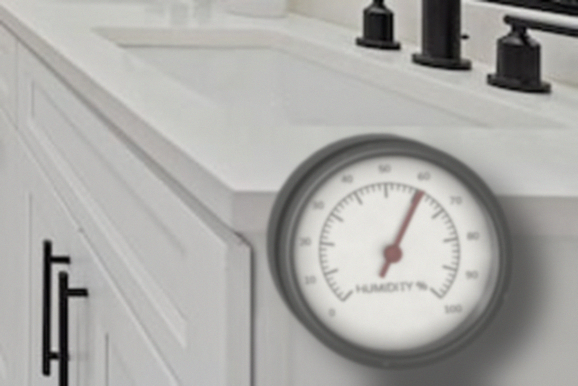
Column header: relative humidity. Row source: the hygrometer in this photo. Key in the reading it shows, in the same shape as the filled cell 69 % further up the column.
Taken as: 60 %
